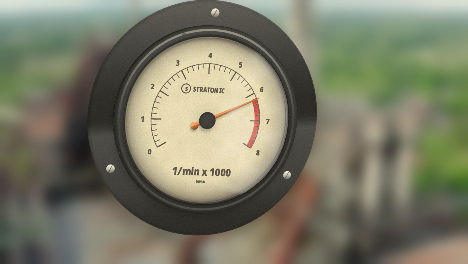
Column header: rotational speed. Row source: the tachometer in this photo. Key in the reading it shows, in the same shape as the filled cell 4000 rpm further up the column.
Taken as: 6200 rpm
